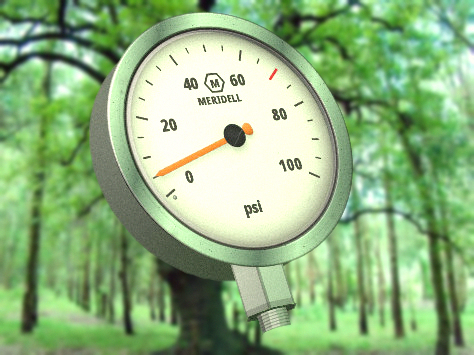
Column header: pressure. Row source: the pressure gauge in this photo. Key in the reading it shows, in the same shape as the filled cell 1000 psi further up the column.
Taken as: 5 psi
